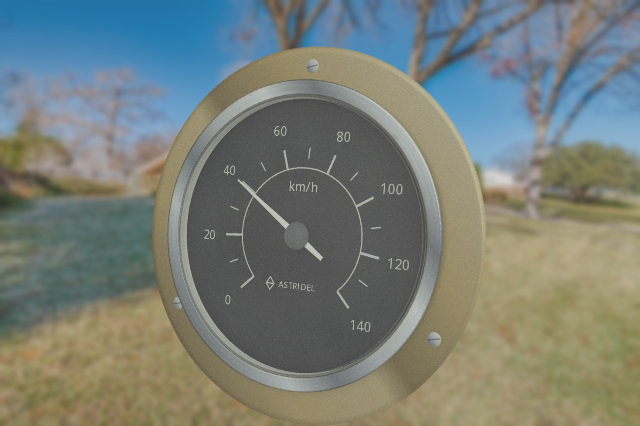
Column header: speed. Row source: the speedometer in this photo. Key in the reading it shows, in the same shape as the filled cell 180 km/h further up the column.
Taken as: 40 km/h
